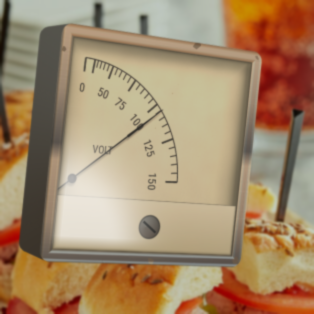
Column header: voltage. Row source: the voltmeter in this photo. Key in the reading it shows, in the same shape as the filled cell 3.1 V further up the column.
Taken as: 105 V
